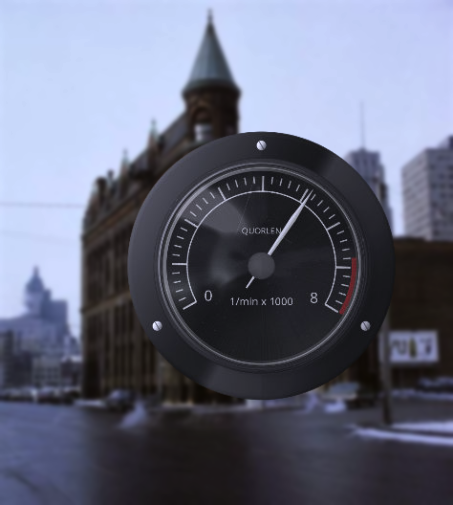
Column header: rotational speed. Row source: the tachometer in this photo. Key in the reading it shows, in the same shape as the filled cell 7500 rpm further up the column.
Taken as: 5100 rpm
